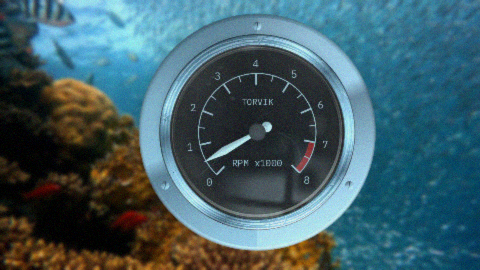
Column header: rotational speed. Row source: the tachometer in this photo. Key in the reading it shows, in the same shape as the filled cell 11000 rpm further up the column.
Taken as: 500 rpm
